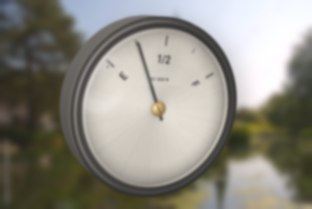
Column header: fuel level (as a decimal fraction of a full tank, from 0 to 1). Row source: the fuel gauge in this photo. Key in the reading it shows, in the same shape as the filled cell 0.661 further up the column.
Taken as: 0.25
